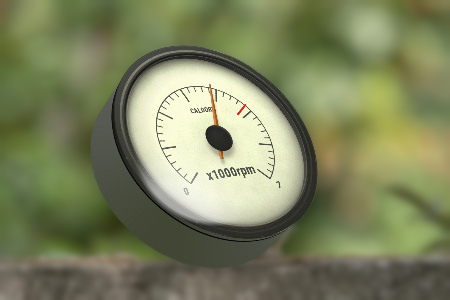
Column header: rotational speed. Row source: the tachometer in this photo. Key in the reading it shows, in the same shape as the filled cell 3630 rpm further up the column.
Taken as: 3800 rpm
